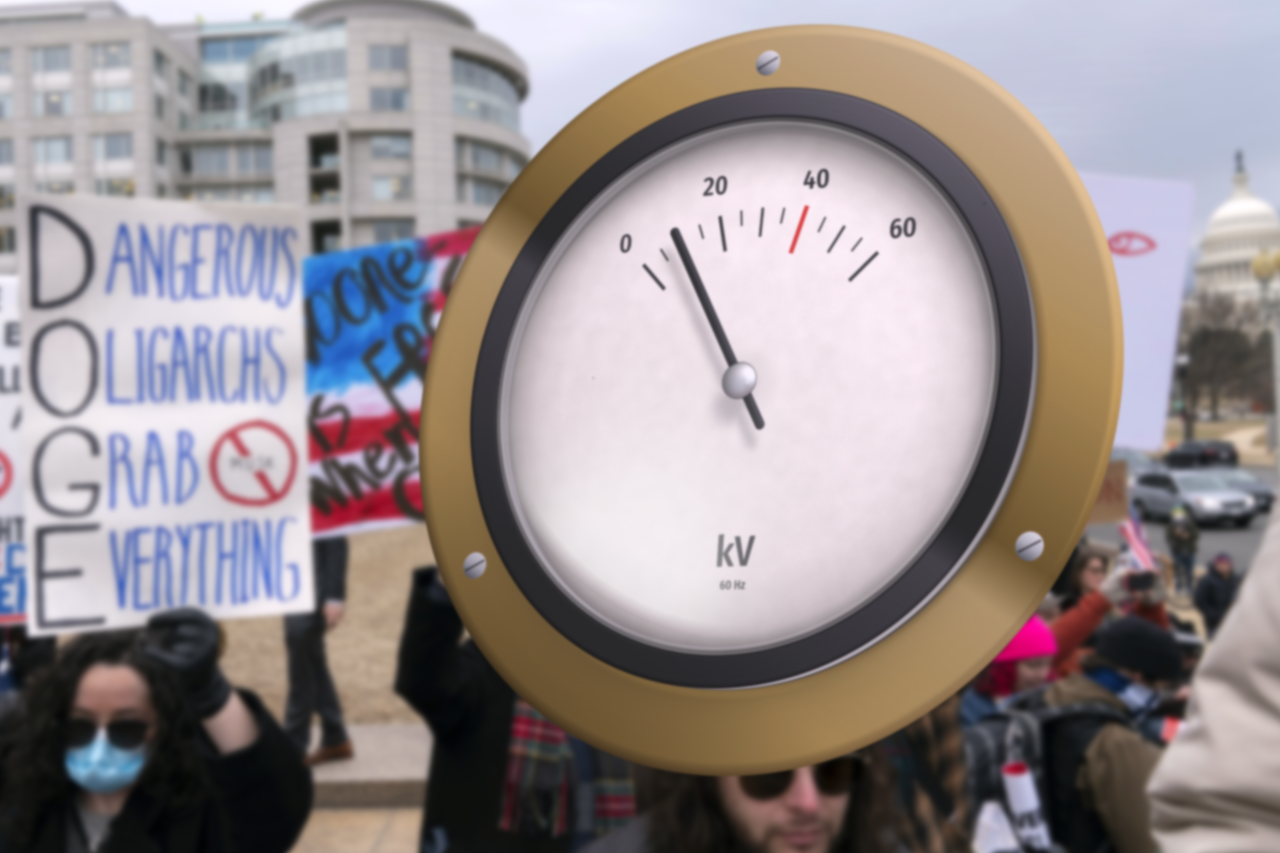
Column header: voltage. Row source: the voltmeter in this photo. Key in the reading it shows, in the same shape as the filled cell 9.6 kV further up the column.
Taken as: 10 kV
